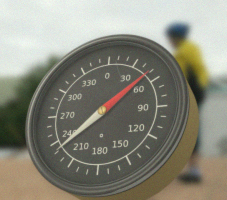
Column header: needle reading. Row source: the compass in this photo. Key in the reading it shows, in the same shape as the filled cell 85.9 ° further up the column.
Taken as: 50 °
